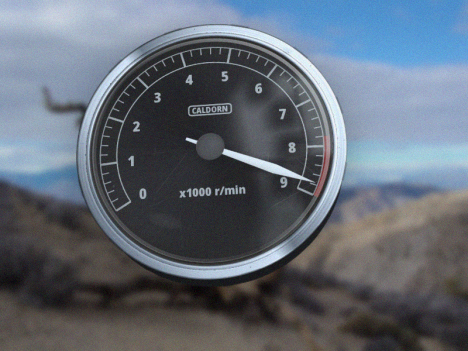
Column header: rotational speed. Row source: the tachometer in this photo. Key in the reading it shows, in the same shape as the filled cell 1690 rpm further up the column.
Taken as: 8800 rpm
